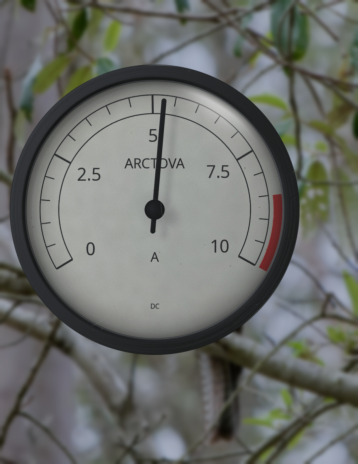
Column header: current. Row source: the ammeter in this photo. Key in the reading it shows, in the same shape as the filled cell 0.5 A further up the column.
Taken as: 5.25 A
